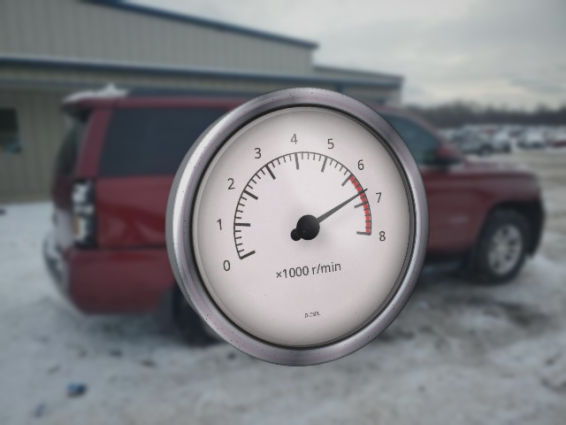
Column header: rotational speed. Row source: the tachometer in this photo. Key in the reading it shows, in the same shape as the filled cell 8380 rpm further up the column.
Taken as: 6600 rpm
